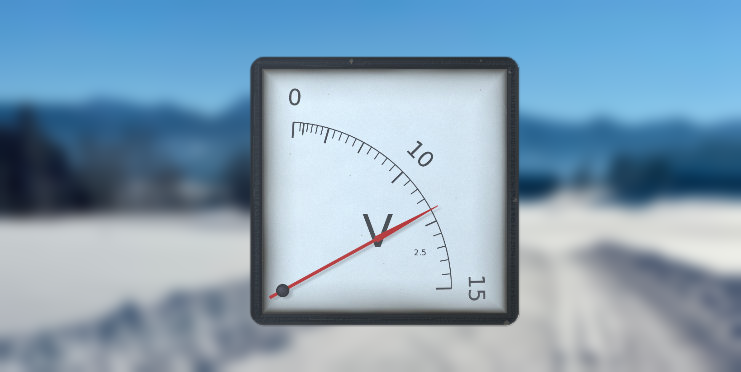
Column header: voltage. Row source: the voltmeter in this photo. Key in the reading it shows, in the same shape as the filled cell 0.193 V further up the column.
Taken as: 12 V
